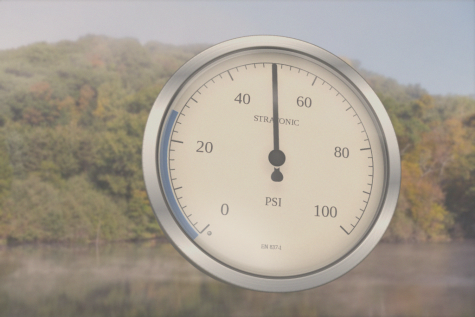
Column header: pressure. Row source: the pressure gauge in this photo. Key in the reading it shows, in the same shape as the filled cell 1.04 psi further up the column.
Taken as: 50 psi
